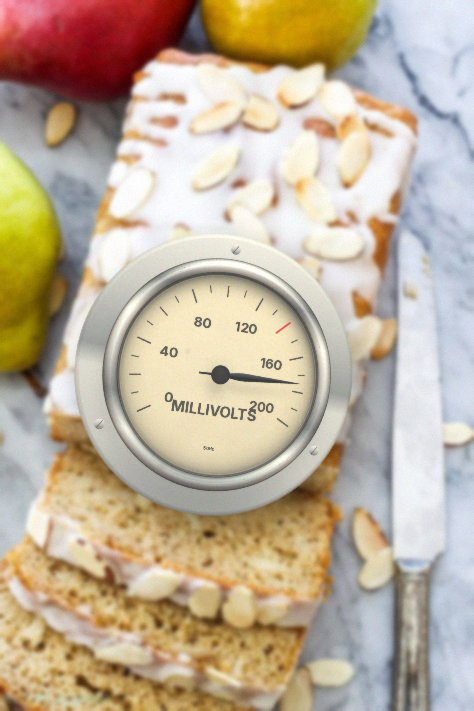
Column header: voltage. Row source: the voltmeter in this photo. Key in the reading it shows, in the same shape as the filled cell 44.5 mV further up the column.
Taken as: 175 mV
